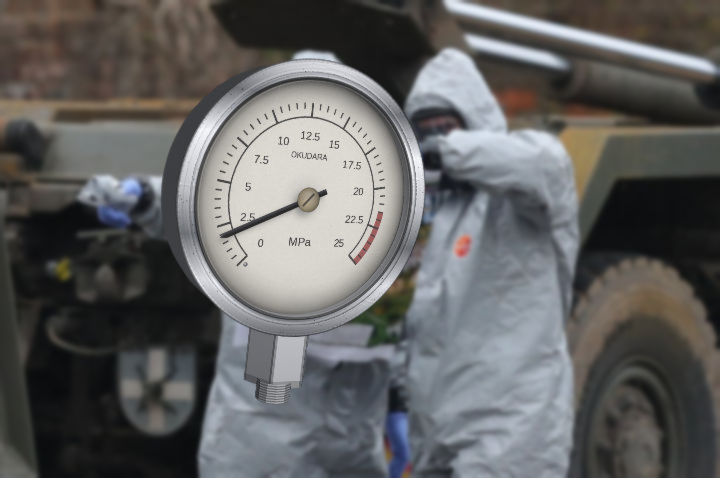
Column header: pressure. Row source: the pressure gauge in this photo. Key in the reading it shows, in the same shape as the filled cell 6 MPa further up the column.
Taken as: 2 MPa
